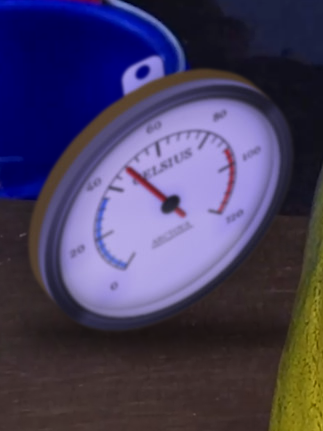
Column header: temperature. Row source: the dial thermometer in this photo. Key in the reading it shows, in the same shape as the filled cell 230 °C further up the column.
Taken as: 48 °C
